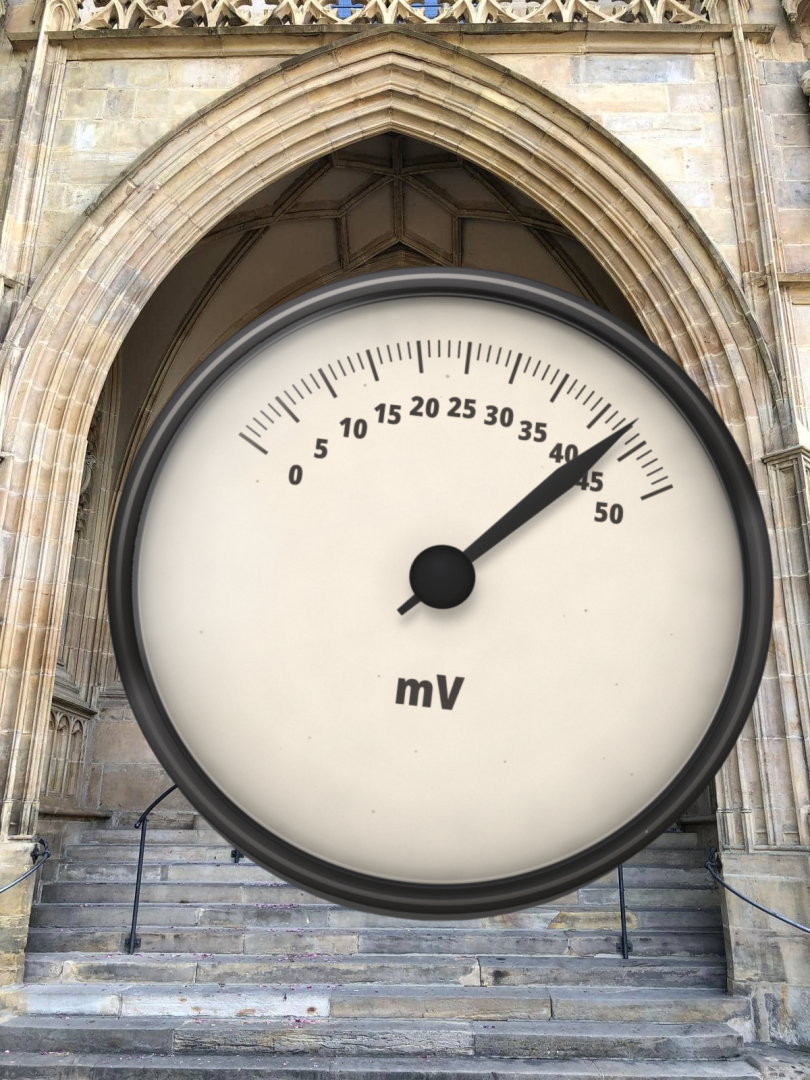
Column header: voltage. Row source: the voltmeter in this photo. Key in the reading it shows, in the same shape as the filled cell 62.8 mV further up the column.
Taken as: 43 mV
